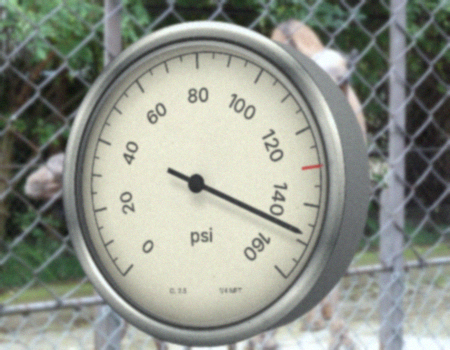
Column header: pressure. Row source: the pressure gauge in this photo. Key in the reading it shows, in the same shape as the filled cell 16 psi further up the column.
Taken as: 147.5 psi
